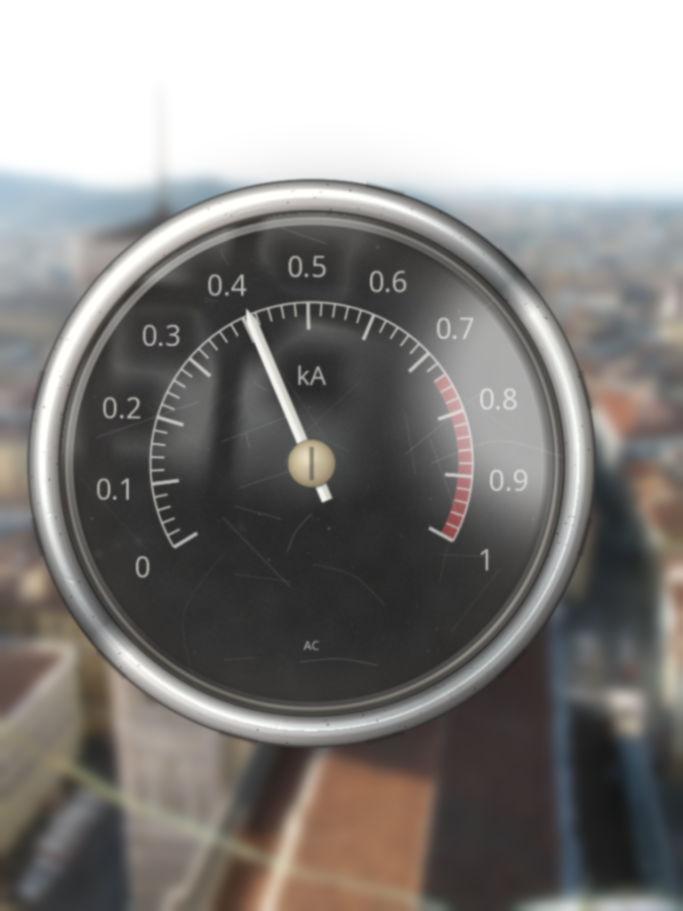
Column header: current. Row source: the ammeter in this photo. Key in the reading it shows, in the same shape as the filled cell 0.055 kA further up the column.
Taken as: 0.41 kA
